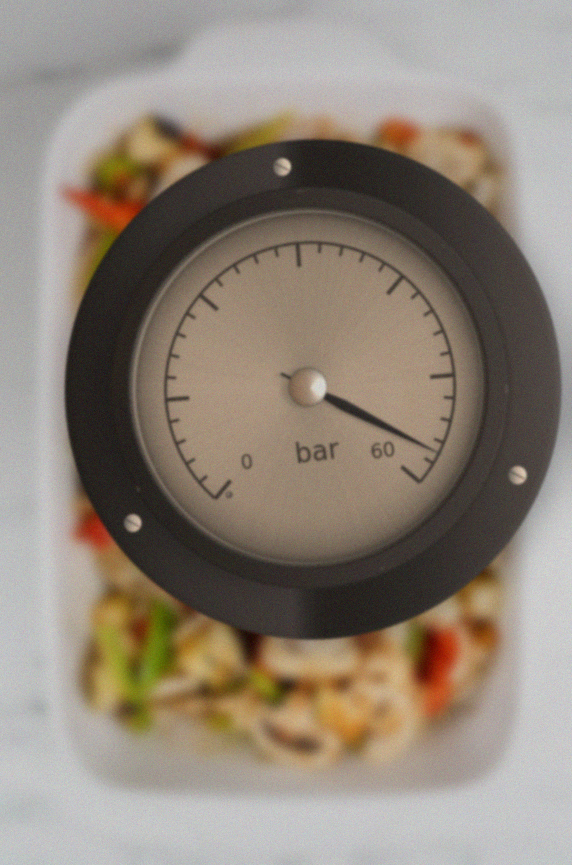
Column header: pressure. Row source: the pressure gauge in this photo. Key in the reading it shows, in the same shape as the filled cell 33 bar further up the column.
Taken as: 57 bar
